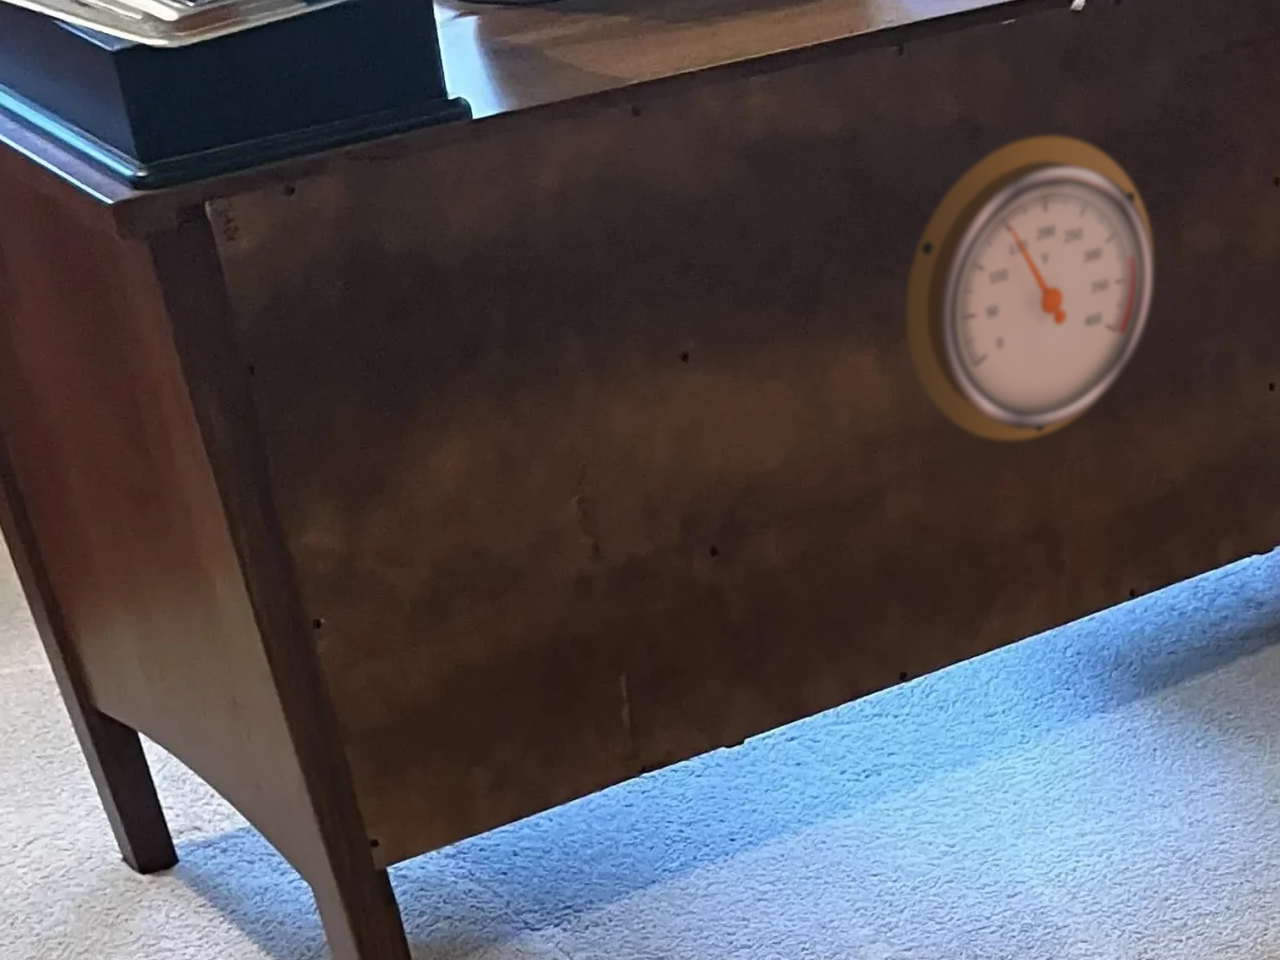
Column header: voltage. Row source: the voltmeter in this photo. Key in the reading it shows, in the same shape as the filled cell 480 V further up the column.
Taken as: 150 V
